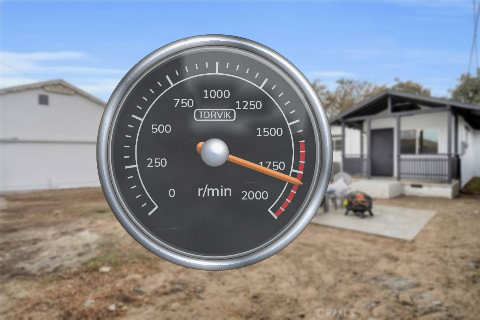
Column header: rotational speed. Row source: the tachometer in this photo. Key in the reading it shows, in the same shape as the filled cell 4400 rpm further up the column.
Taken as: 1800 rpm
